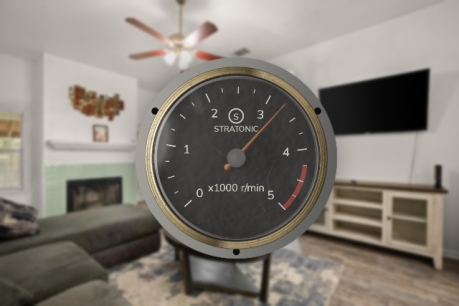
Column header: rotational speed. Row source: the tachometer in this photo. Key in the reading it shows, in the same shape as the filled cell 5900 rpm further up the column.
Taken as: 3250 rpm
